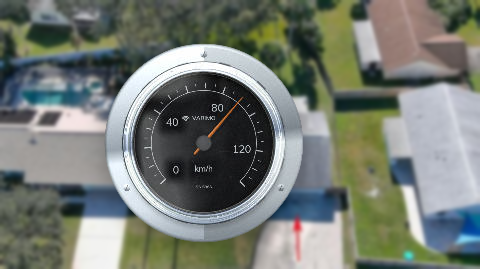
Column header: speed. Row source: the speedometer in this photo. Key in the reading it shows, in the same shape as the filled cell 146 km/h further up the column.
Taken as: 90 km/h
